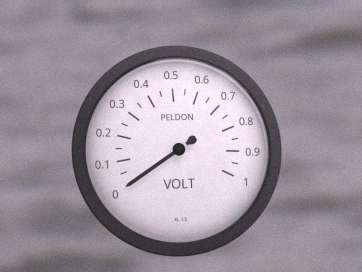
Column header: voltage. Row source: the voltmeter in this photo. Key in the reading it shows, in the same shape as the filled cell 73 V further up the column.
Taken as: 0 V
